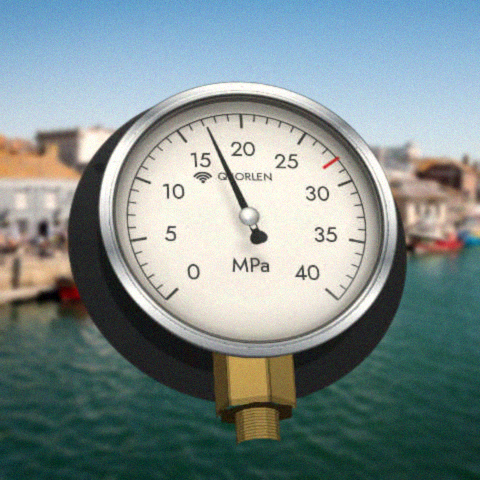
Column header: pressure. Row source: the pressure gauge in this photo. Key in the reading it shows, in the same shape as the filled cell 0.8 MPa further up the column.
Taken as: 17 MPa
